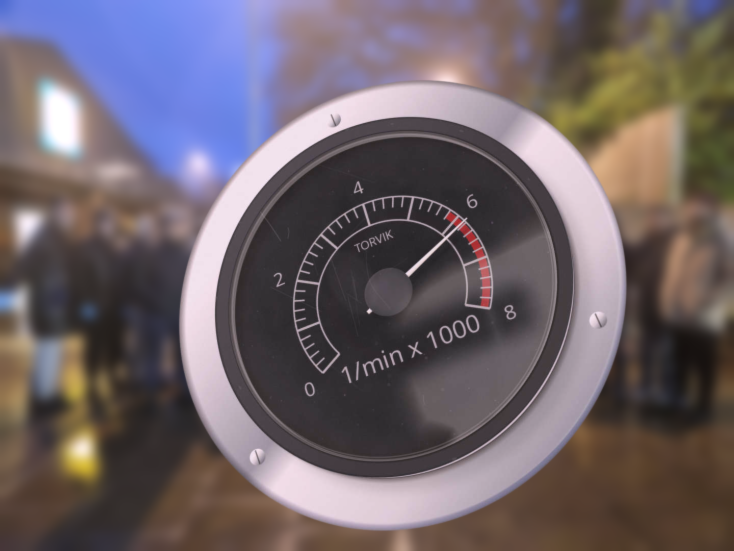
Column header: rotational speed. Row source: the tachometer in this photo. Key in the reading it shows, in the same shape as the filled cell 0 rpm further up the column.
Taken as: 6200 rpm
